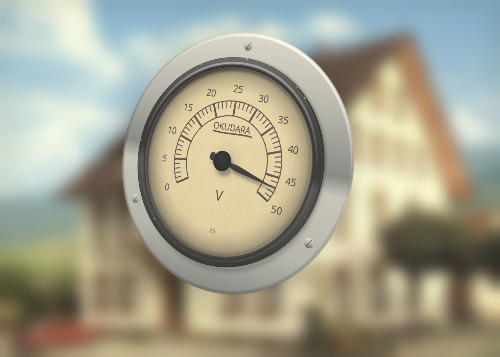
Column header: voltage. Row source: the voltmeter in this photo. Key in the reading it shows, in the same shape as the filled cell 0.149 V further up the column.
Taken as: 47 V
